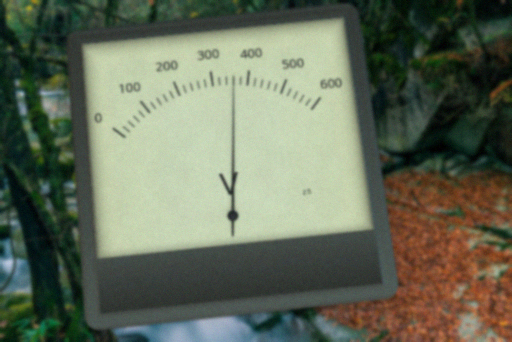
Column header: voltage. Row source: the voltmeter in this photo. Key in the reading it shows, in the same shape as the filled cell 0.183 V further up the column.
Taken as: 360 V
